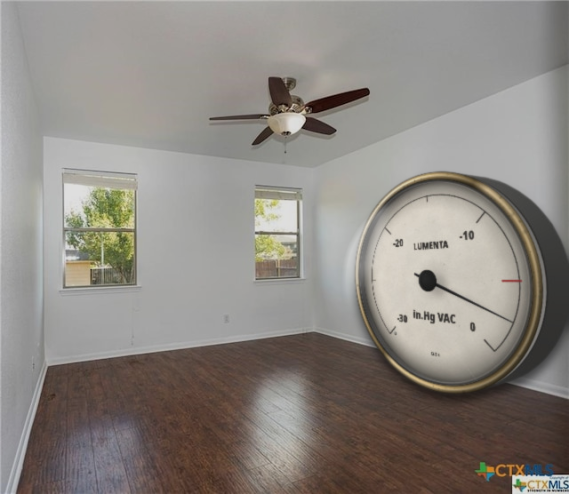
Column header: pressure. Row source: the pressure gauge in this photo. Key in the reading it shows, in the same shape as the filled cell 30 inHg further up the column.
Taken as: -2.5 inHg
